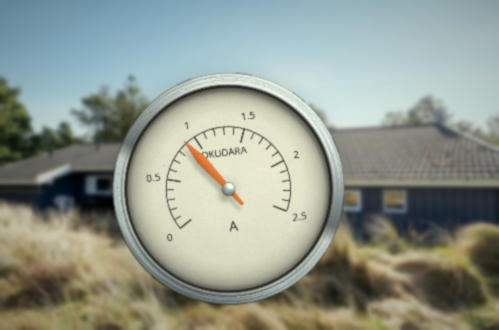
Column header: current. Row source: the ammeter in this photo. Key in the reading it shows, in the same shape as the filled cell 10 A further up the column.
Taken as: 0.9 A
